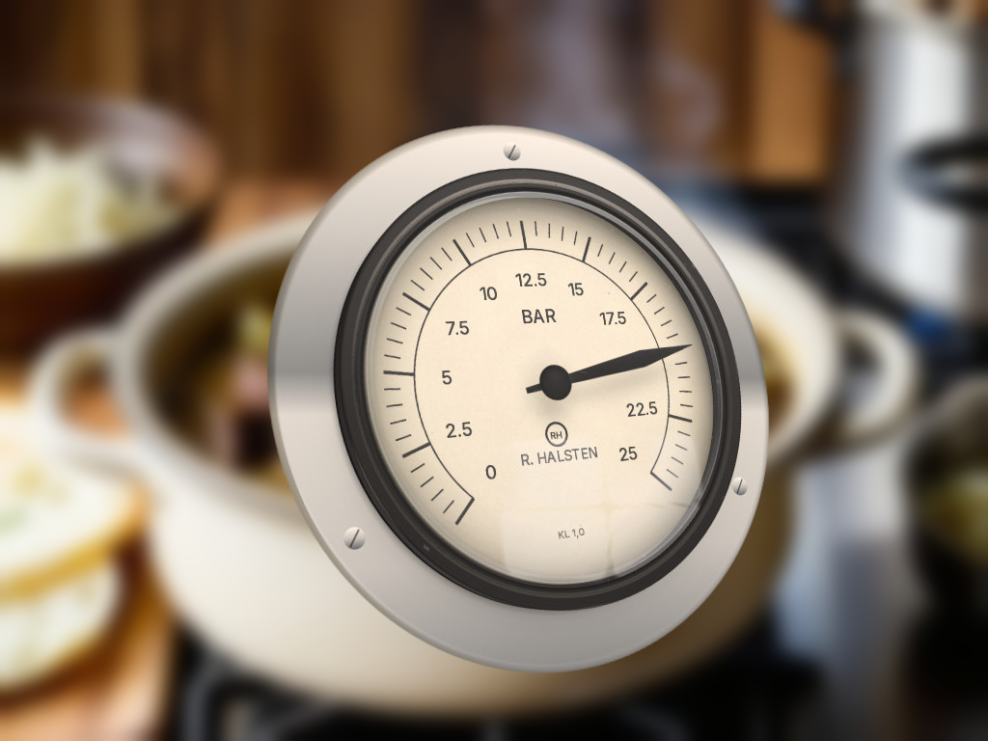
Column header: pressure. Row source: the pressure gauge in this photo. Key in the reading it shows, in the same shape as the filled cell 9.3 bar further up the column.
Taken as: 20 bar
